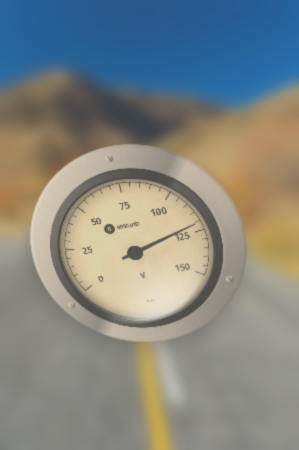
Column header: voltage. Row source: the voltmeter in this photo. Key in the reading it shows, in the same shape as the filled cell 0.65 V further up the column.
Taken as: 120 V
